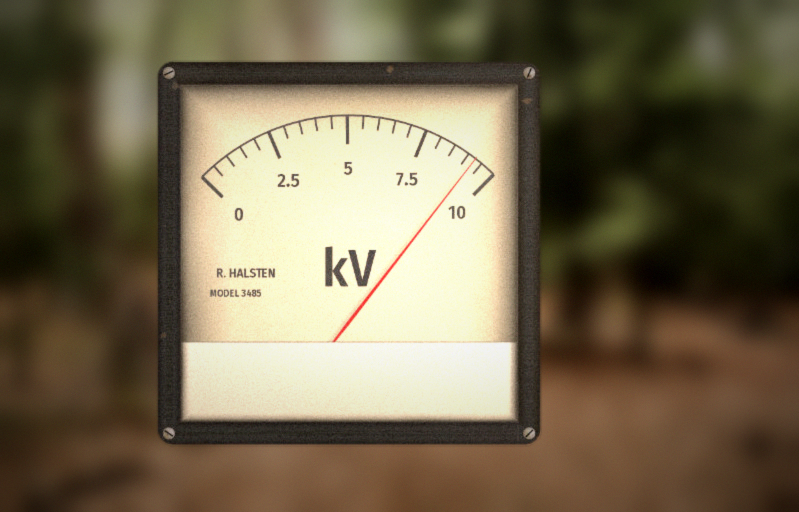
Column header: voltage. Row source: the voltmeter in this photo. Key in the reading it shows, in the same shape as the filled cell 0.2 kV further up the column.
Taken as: 9.25 kV
